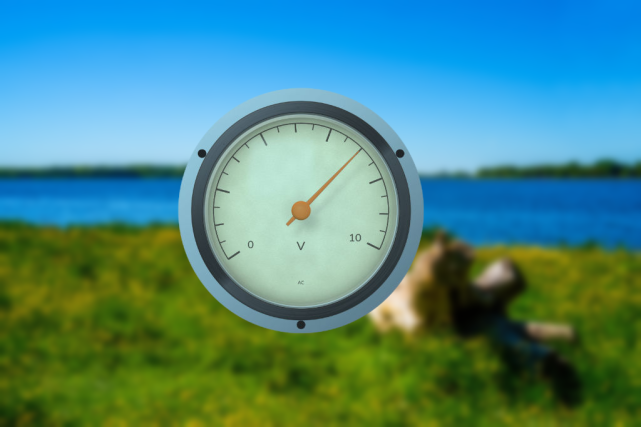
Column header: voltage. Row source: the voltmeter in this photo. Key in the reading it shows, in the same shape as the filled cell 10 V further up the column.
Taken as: 7 V
